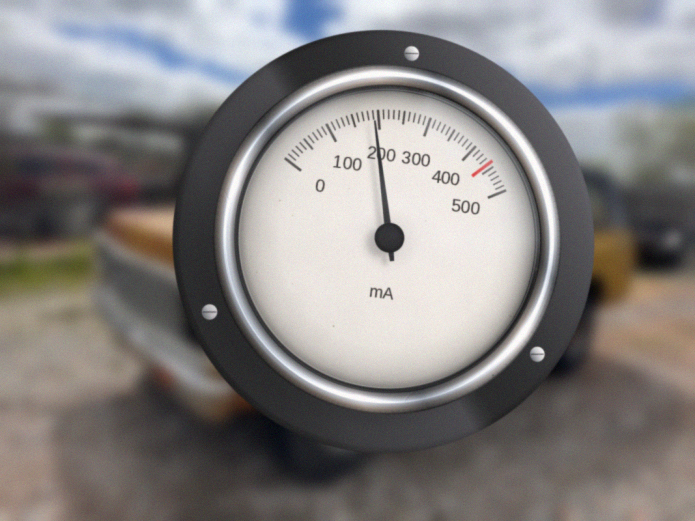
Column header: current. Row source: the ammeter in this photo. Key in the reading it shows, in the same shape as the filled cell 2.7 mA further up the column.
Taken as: 190 mA
